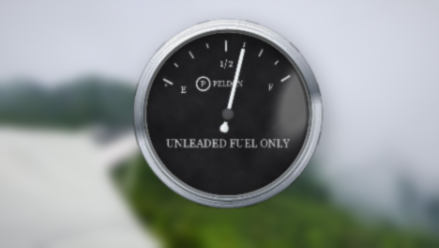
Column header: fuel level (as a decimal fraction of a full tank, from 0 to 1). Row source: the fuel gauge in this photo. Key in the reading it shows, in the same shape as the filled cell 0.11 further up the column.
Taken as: 0.625
